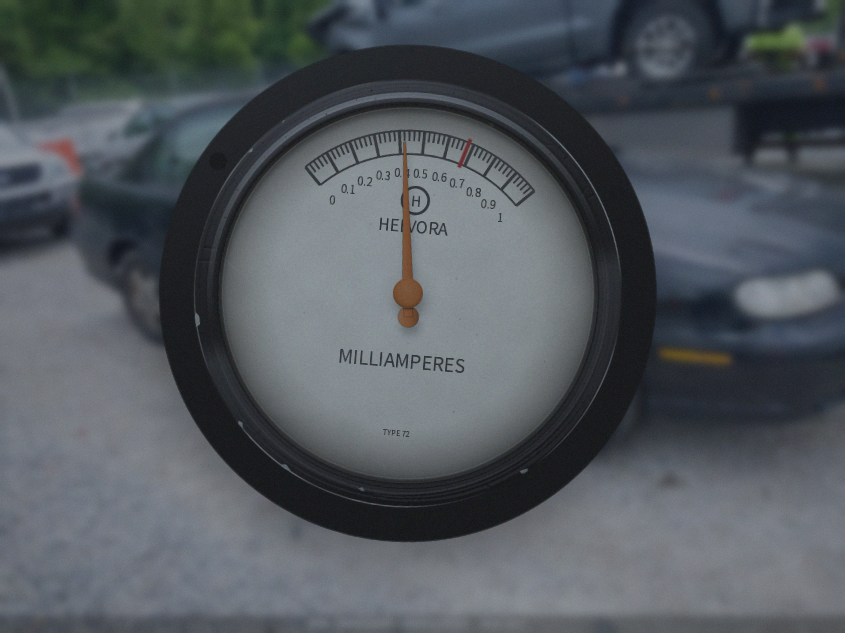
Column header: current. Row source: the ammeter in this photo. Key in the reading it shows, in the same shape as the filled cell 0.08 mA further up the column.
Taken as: 0.42 mA
